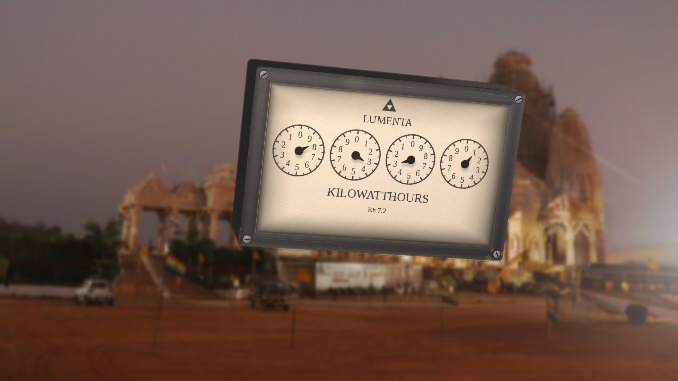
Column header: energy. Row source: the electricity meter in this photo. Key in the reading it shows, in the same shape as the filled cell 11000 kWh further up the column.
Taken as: 8331 kWh
